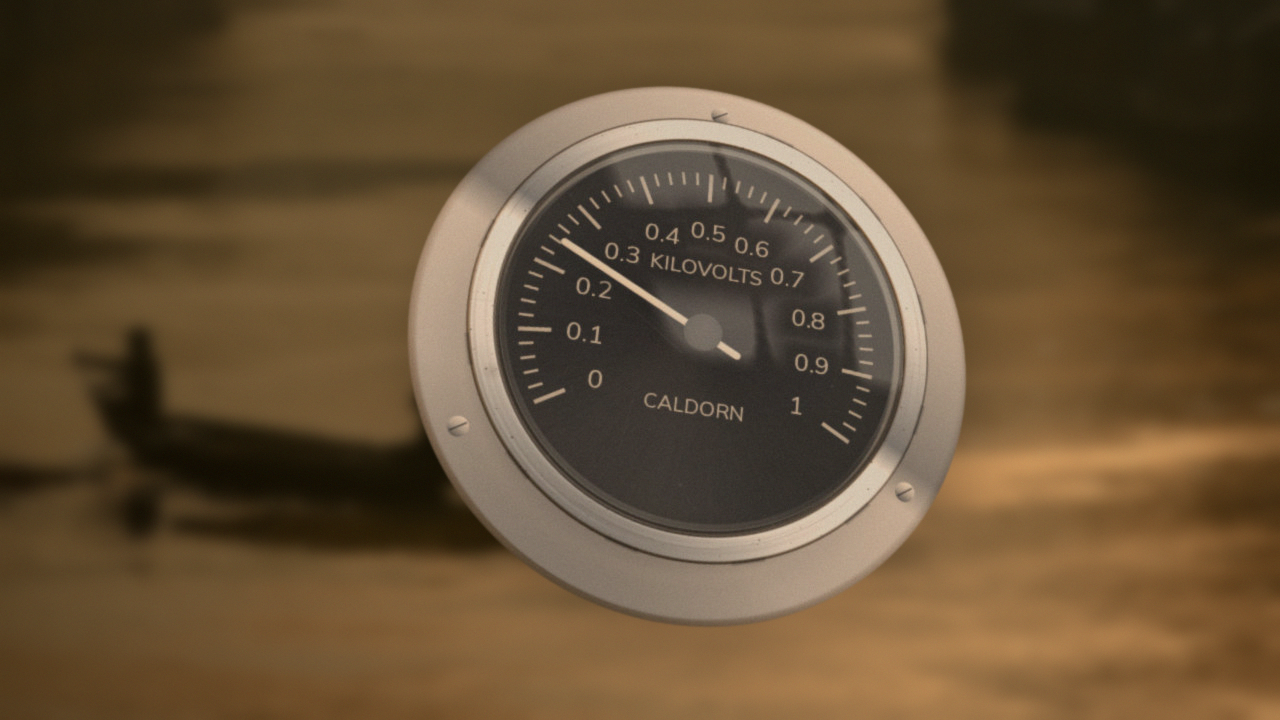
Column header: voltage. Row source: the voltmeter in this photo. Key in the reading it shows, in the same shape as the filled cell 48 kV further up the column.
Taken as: 0.24 kV
